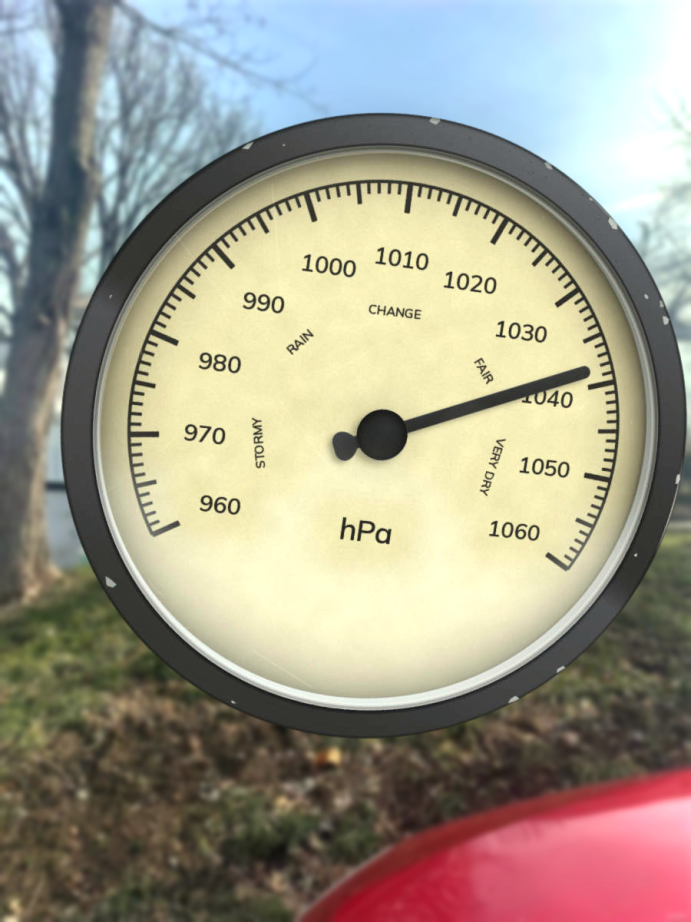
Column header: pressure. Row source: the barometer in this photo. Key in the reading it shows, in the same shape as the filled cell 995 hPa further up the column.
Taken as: 1038 hPa
